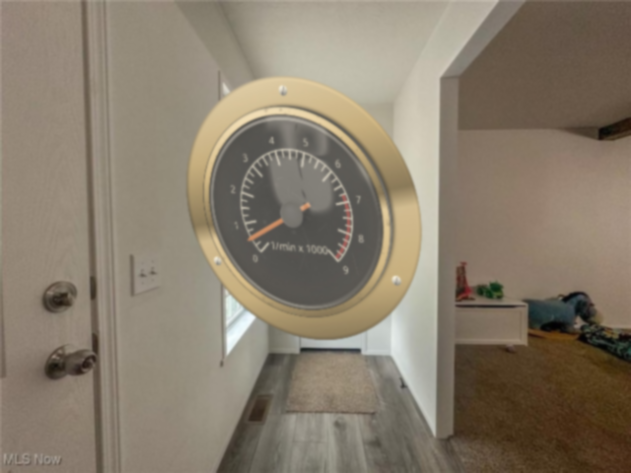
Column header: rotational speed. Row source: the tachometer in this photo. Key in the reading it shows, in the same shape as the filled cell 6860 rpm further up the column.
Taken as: 500 rpm
